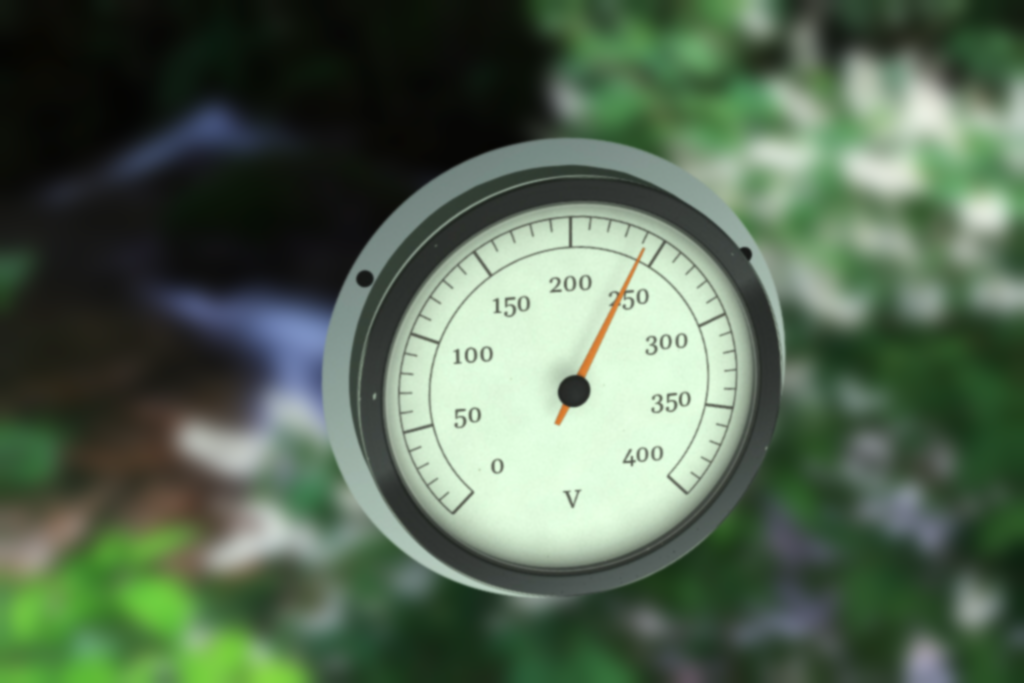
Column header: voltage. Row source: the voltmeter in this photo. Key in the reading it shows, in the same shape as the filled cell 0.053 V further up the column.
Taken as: 240 V
